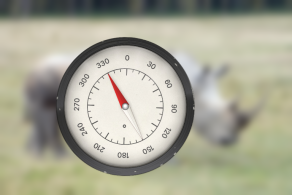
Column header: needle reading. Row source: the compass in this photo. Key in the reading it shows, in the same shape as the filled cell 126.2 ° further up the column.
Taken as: 330 °
